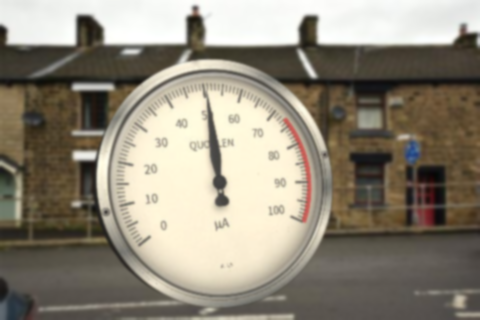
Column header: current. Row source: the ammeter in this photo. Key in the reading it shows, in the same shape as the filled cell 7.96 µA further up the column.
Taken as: 50 µA
